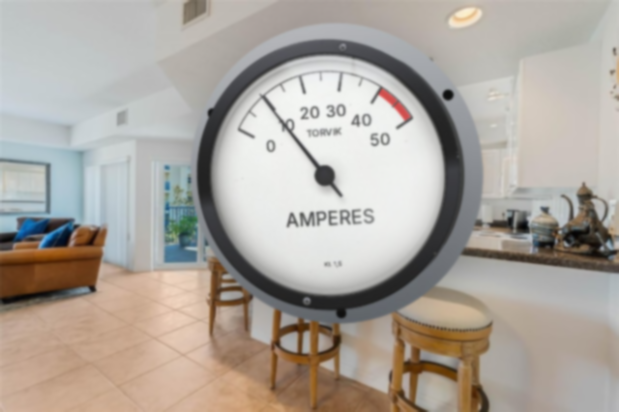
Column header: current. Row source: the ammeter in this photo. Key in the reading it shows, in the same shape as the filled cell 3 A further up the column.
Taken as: 10 A
